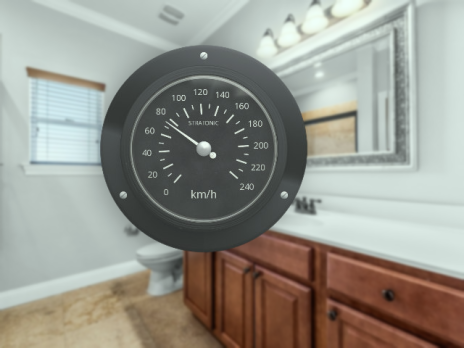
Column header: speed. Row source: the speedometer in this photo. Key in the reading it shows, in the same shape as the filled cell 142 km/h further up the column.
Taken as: 75 km/h
